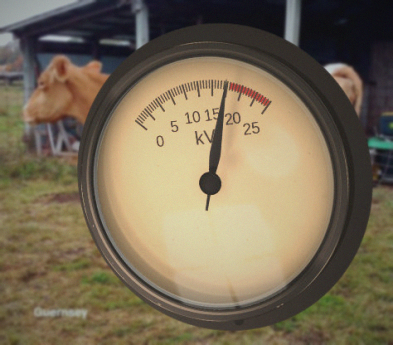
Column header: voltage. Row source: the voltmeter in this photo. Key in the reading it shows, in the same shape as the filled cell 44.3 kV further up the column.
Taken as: 17.5 kV
